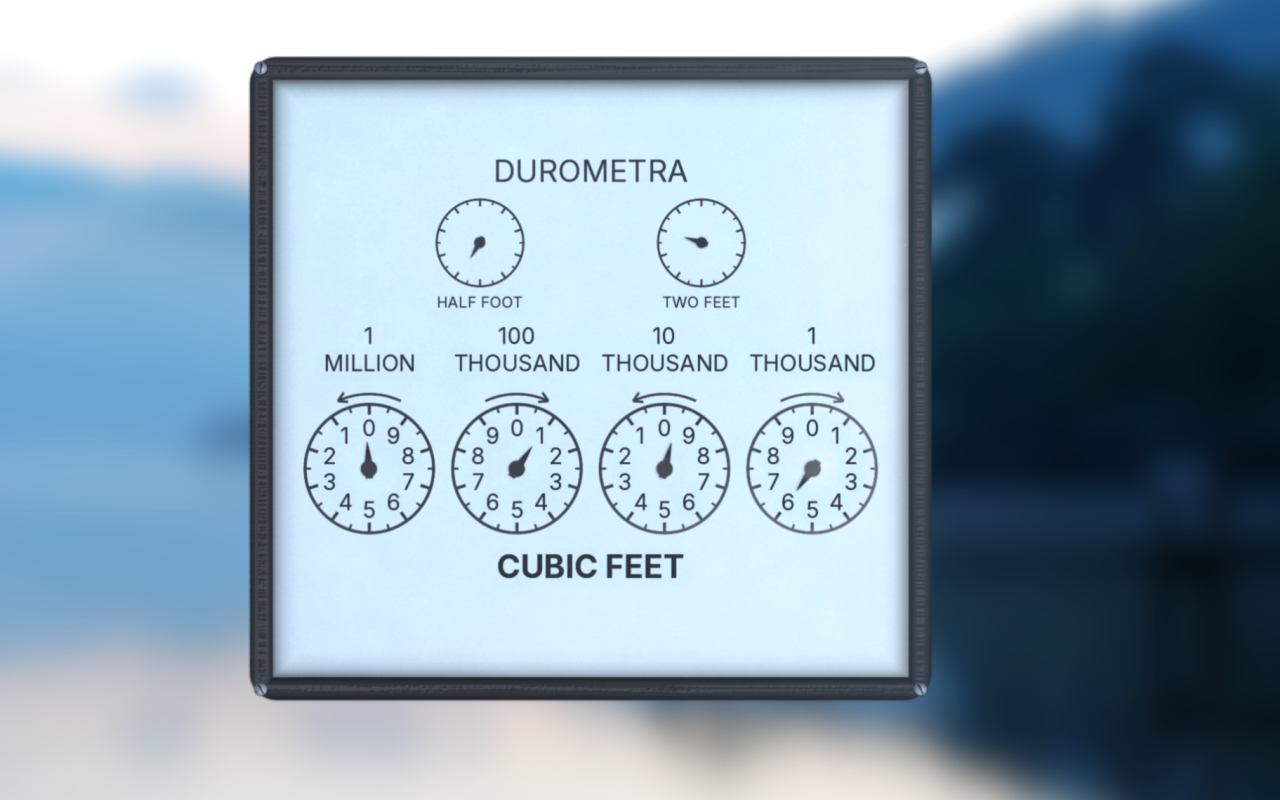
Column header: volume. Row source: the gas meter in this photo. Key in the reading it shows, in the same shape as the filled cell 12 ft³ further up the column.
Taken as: 9600 ft³
